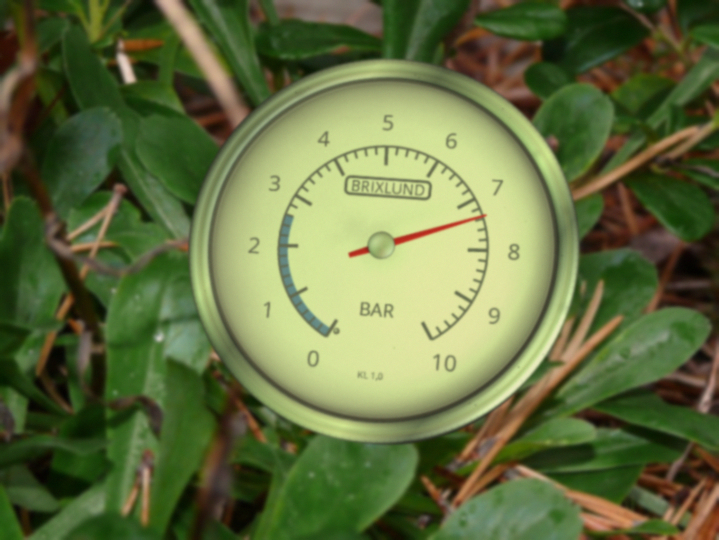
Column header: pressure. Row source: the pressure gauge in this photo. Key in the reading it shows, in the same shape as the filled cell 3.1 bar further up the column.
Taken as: 7.4 bar
